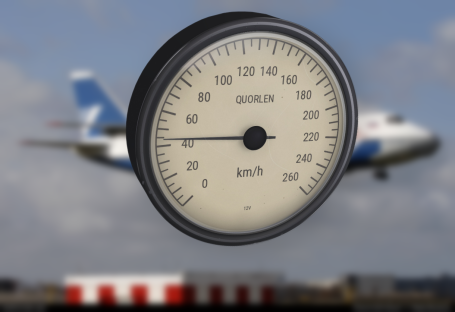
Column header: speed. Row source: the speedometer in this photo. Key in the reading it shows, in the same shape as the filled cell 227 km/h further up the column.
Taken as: 45 km/h
